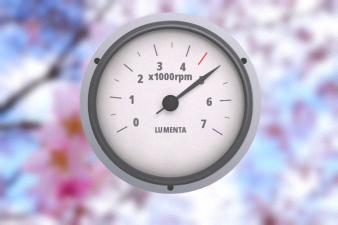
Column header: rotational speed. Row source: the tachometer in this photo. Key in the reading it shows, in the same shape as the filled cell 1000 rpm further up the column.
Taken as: 5000 rpm
